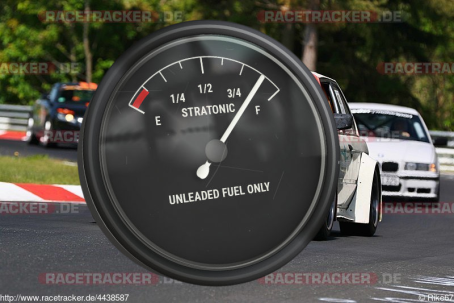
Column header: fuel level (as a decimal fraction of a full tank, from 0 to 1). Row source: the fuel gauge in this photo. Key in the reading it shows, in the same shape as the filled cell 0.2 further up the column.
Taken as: 0.875
